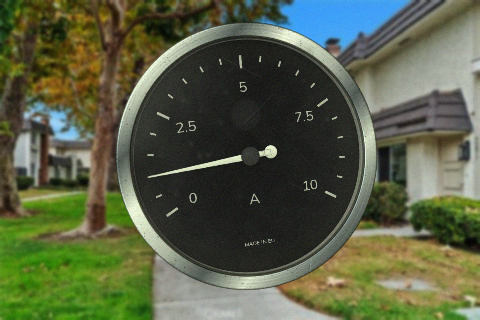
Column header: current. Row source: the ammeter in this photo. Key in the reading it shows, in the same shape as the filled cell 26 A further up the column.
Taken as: 1 A
